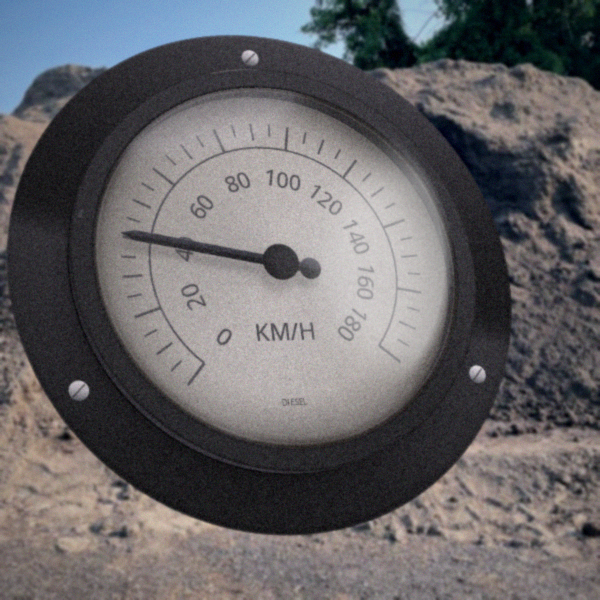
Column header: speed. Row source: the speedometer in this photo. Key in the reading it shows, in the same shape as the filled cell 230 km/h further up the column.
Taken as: 40 km/h
